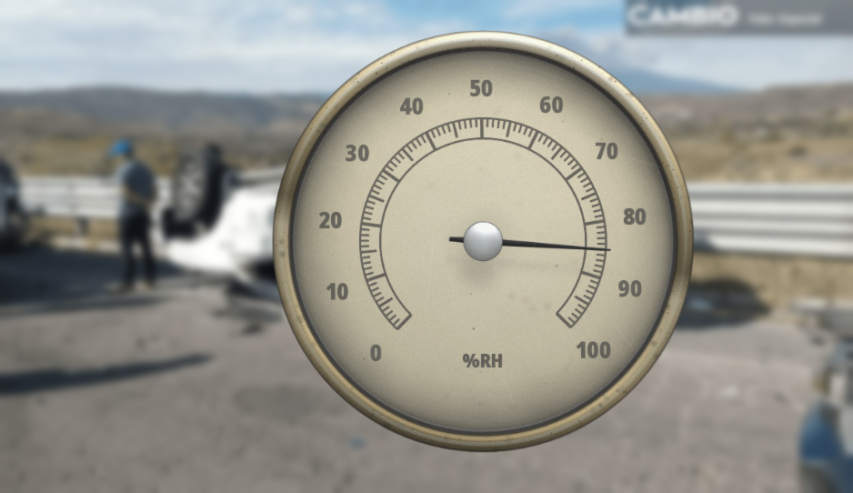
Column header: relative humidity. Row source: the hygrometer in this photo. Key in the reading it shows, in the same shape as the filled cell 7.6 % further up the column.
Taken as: 85 %
